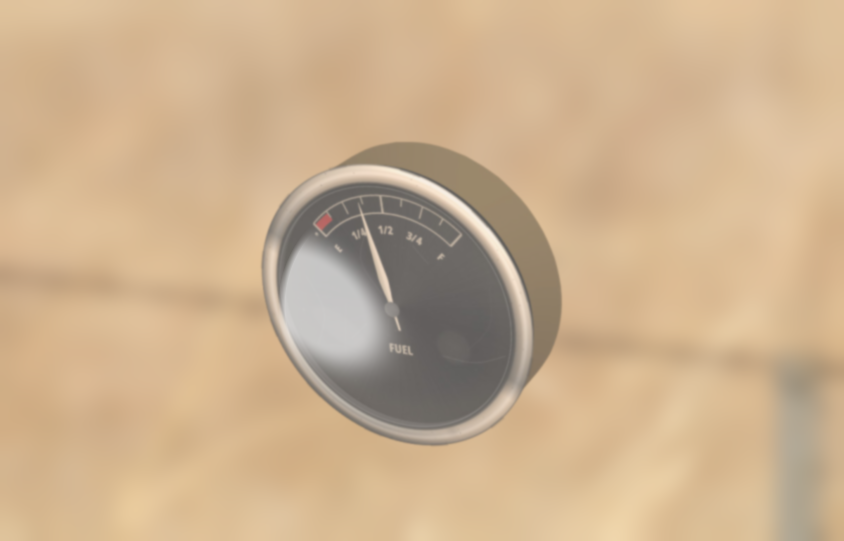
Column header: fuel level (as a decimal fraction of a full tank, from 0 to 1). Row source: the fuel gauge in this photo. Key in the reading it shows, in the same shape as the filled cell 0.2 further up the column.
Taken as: 0.375
